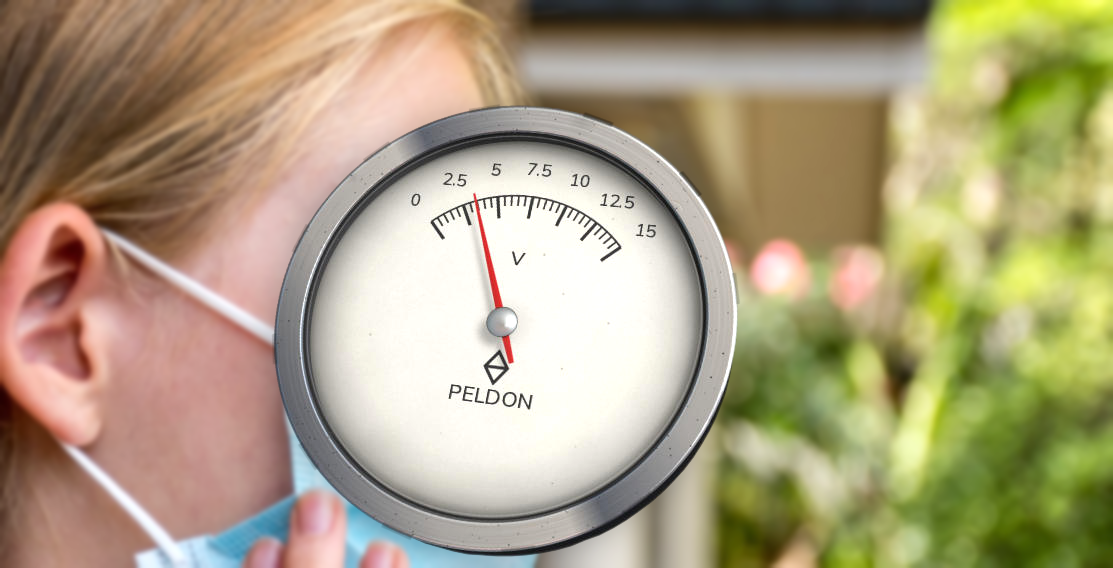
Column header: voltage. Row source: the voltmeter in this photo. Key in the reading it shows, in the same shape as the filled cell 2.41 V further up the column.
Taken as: 3.5 V
